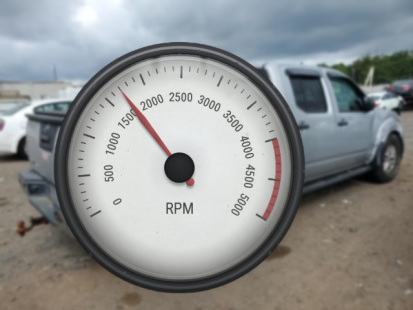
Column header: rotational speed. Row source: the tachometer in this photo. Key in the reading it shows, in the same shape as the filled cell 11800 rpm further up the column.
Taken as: 1700 rpm
